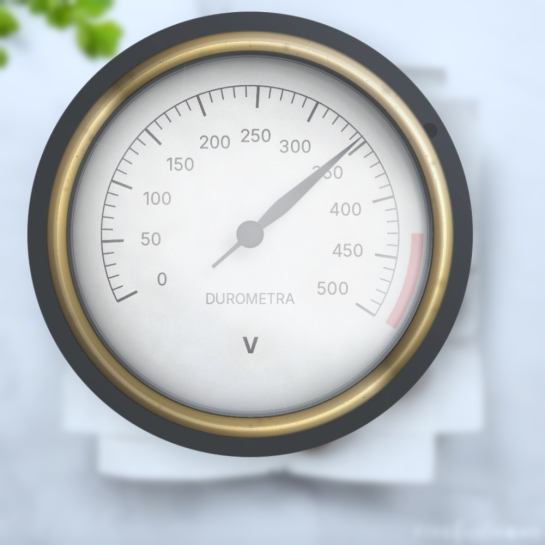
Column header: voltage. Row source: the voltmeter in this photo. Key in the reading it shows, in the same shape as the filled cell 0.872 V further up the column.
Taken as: 345 V
